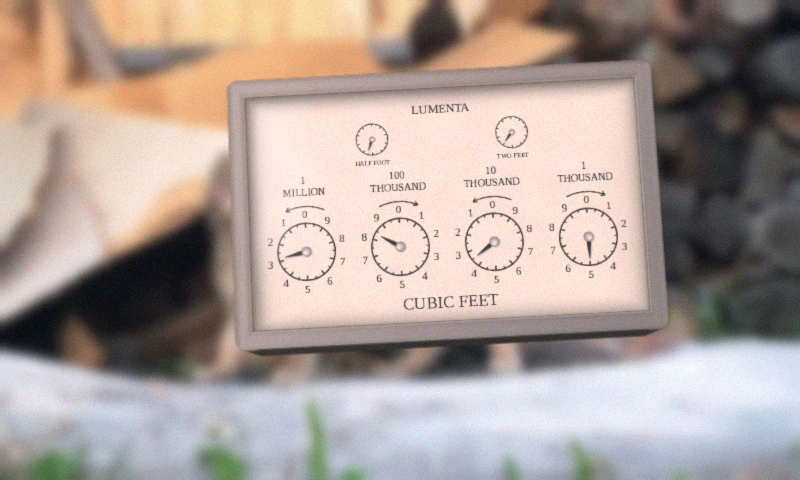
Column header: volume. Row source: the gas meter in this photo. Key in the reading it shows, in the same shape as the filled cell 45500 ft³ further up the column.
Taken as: 283500 ft³
